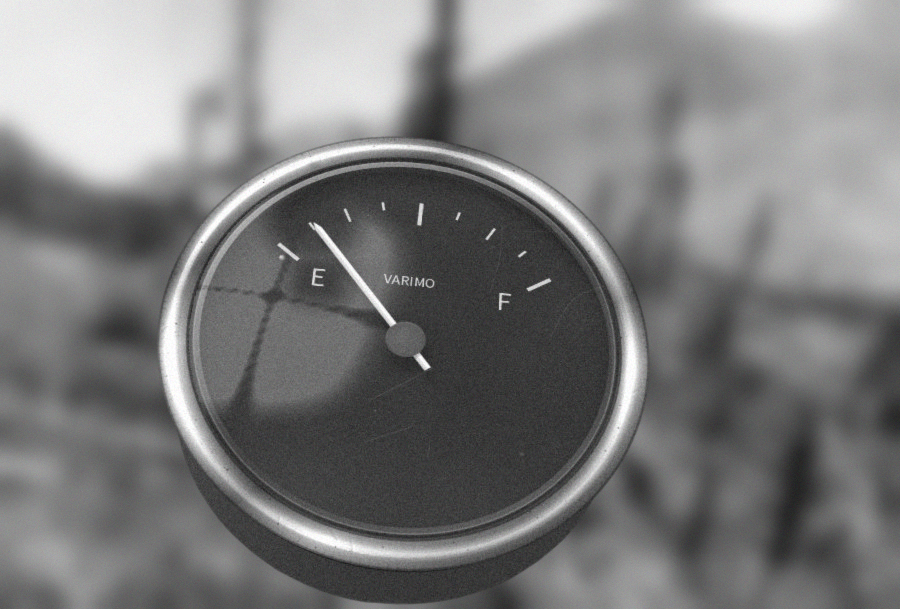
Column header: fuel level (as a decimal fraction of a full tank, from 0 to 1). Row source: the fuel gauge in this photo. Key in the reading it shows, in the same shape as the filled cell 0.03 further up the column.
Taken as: 0.125
